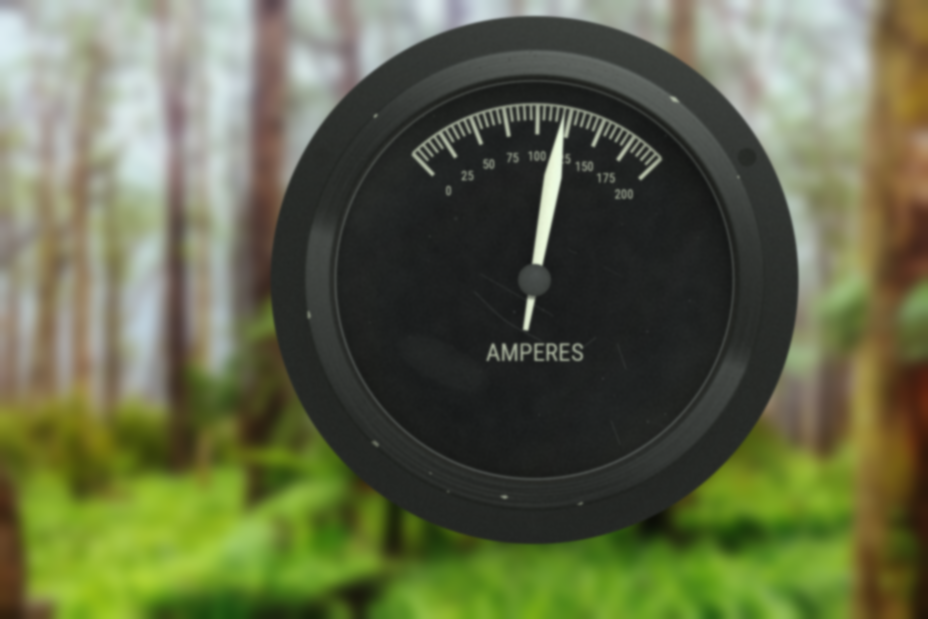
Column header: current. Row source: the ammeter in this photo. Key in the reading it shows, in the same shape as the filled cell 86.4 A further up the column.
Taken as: 120 A
